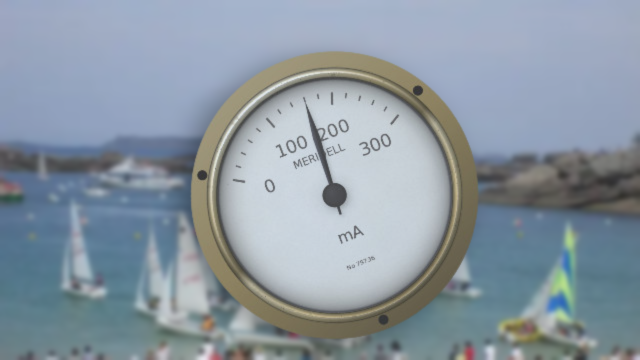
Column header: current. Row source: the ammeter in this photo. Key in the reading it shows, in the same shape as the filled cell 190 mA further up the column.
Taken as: 160 mA
